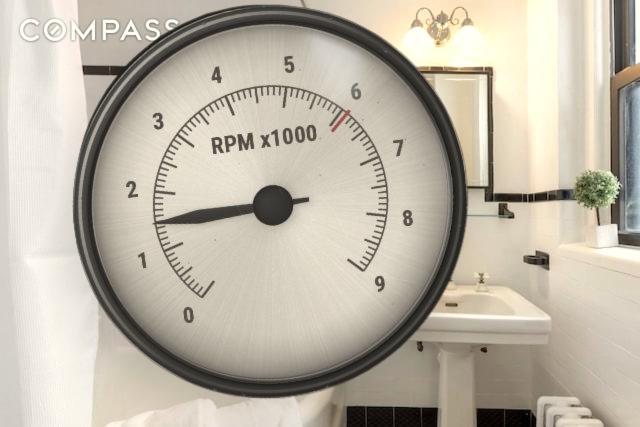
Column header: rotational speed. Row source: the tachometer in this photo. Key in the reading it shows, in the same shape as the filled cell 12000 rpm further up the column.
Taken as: 1500 rpm
